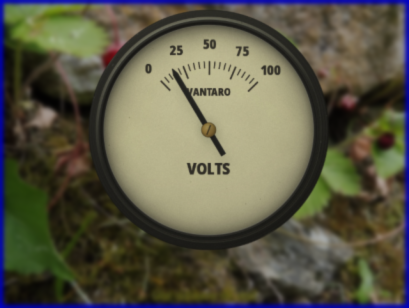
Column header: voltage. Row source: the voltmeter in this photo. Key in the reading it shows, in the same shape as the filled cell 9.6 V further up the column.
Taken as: 15 V
